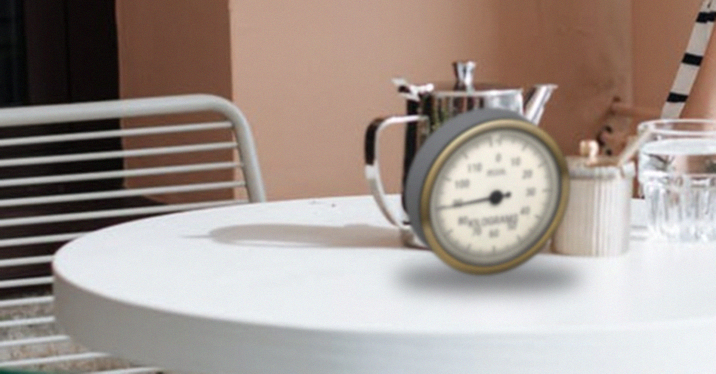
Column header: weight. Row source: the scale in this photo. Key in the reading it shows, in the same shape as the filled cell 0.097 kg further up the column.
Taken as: 90 kg
